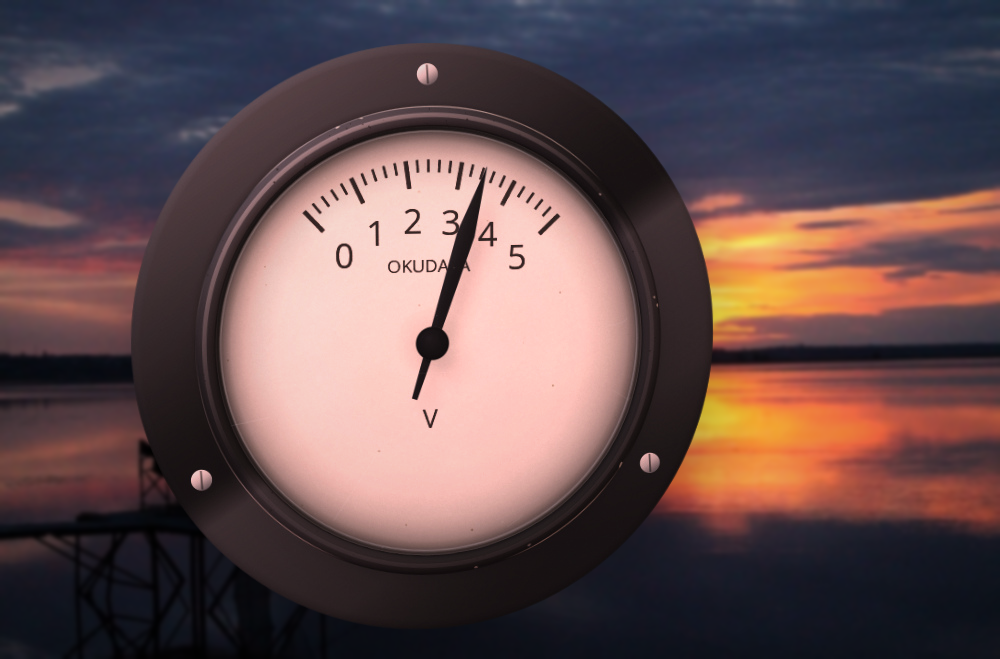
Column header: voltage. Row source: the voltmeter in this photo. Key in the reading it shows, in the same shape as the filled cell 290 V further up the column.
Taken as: 3.4 V
